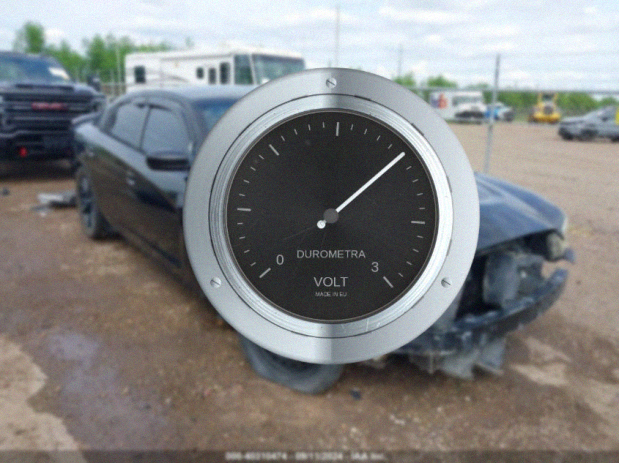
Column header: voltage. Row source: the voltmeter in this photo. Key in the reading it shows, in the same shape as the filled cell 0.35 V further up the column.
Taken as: 2 V
